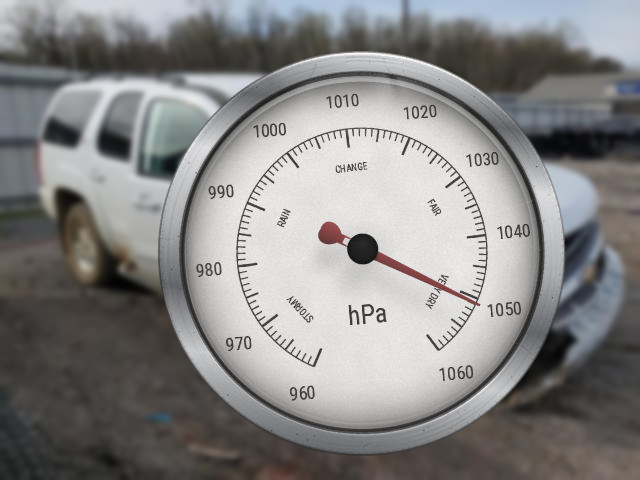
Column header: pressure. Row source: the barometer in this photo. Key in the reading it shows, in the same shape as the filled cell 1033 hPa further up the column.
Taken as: 1051 hPa
